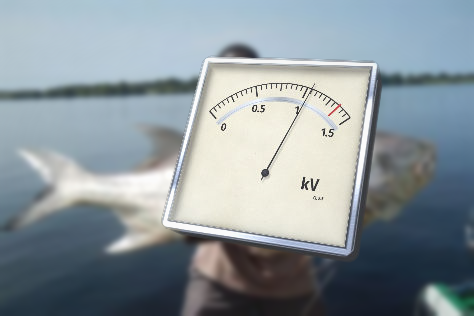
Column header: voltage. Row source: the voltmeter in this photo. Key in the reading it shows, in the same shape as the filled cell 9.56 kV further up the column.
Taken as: 1.05 kV
